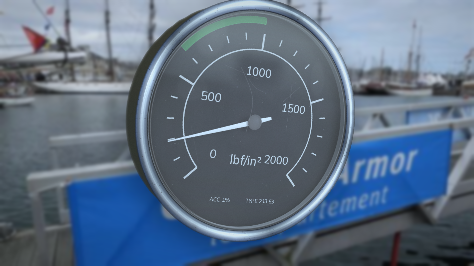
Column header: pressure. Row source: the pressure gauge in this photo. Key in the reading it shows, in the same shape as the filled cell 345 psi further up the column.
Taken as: 200 psi
